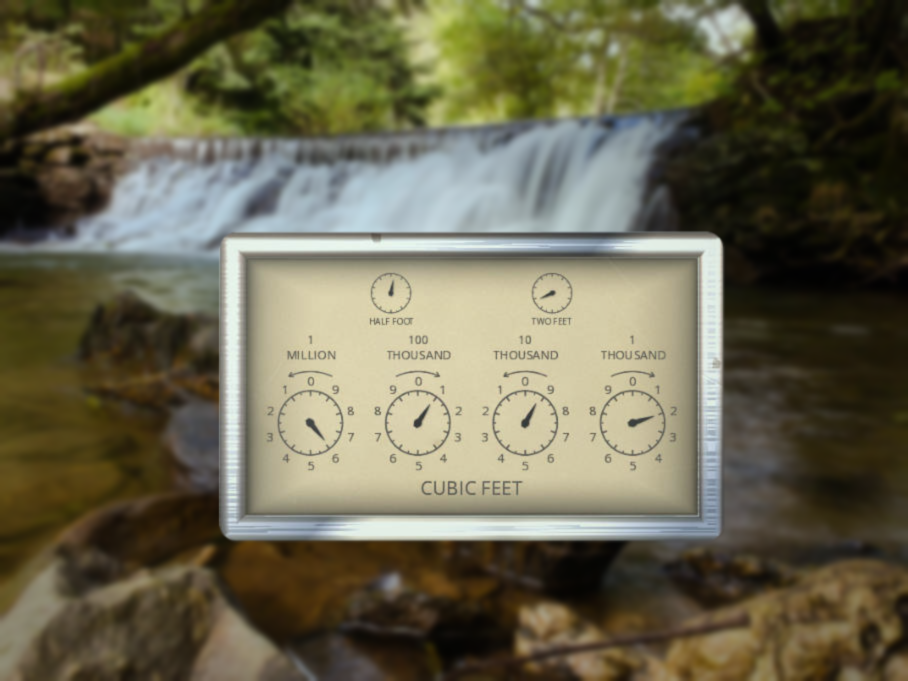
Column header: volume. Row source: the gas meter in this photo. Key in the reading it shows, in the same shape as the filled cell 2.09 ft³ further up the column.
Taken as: 609200 ft³
